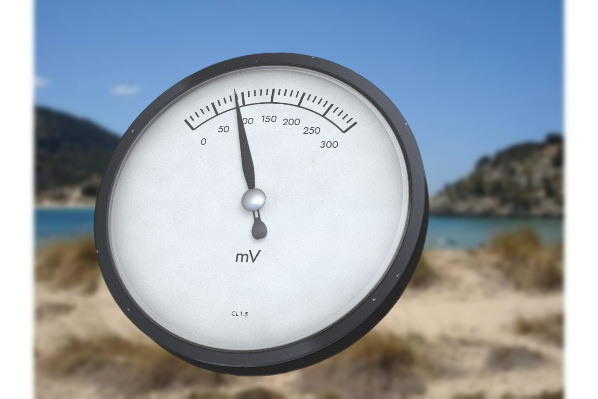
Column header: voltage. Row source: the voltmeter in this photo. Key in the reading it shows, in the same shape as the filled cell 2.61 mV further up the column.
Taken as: 90 mV
